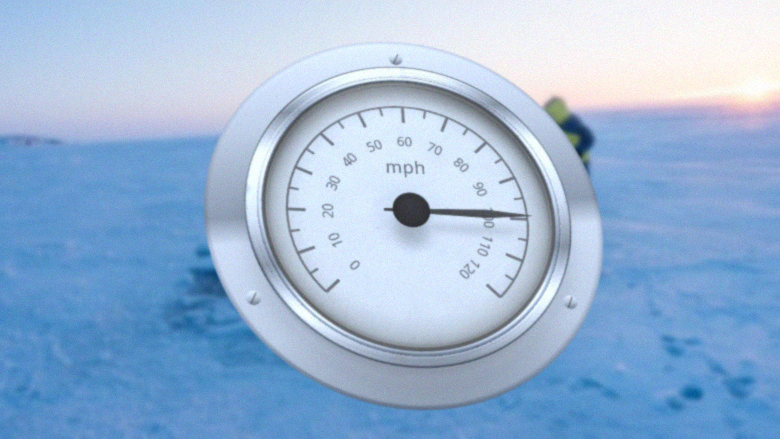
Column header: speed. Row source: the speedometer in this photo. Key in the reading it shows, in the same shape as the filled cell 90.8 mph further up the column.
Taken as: 100 mph
